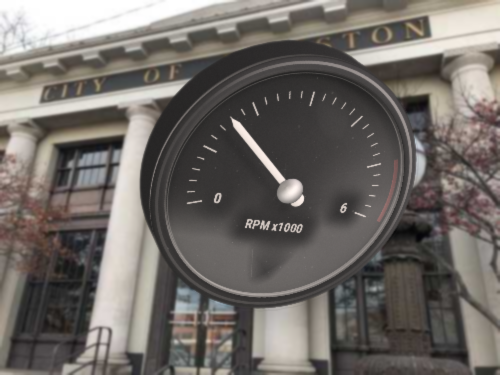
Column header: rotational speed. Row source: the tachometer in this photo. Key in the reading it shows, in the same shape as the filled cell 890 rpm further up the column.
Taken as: 1600 rpm
